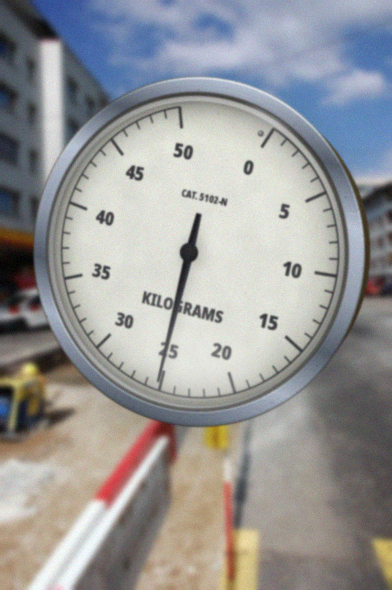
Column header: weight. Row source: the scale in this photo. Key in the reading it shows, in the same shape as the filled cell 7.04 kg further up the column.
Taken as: 25 kg
